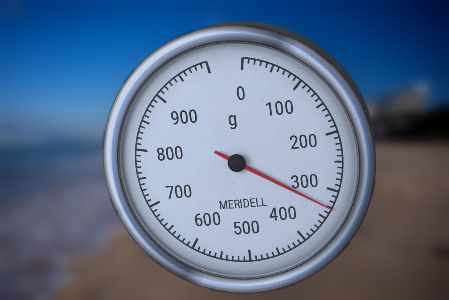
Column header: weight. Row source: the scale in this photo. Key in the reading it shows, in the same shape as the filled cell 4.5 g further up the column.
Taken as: 330 g
